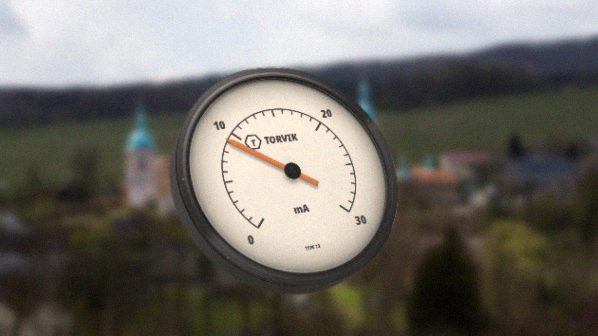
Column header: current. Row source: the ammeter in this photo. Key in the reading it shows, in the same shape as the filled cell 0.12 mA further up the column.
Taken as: 9 mA
